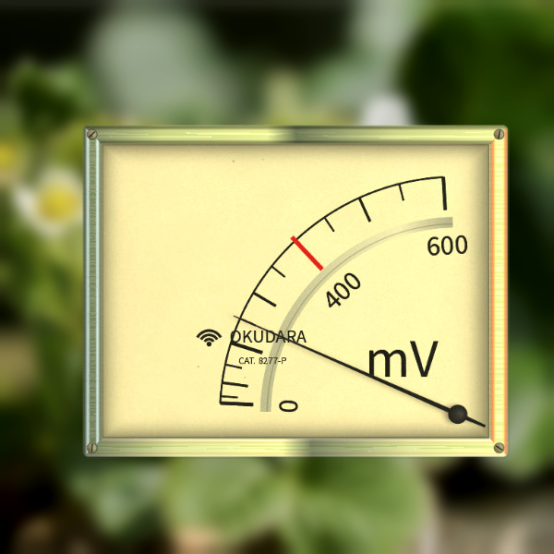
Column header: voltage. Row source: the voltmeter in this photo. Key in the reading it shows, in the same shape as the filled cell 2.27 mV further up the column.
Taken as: 250 mV
